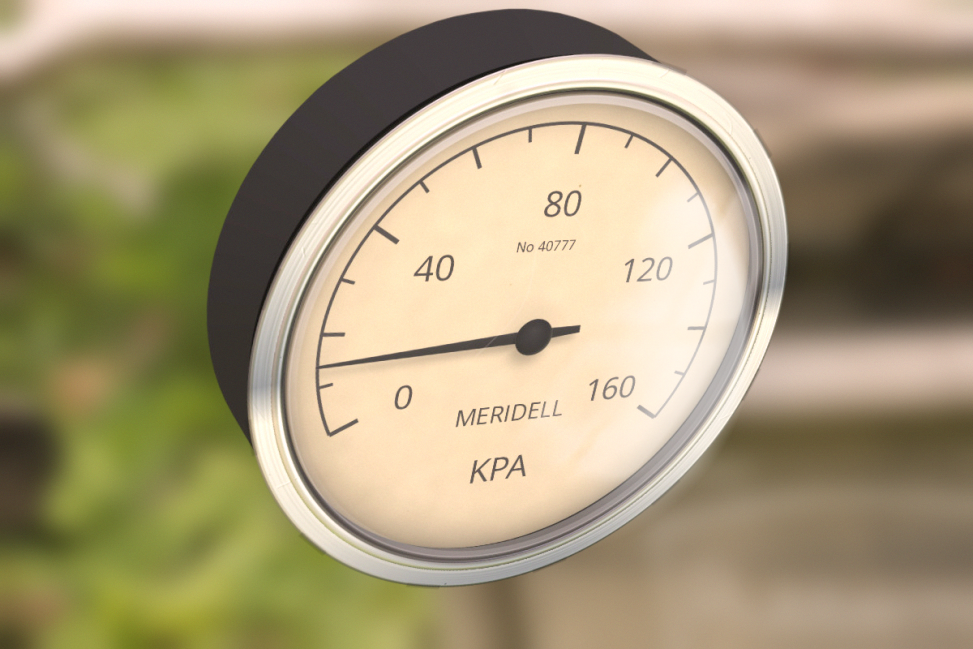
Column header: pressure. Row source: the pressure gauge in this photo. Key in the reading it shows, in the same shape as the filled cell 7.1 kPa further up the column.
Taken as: 15 kPa
